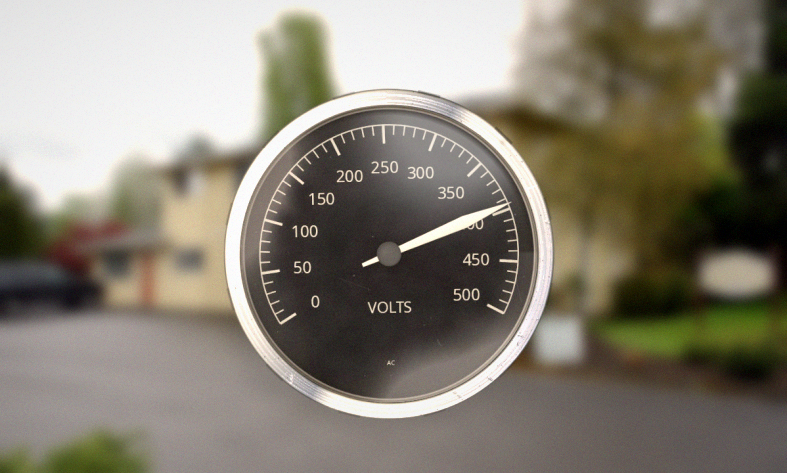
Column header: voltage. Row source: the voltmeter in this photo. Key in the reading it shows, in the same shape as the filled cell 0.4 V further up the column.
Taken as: 395 V
